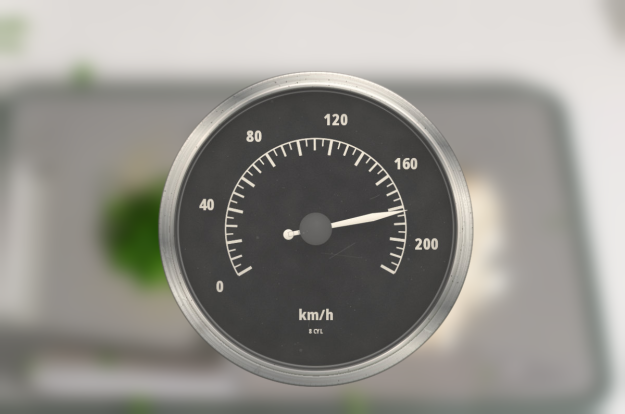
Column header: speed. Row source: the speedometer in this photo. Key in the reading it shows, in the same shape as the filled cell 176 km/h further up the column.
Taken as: 182.5 km/h
